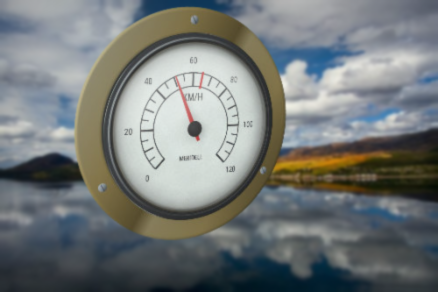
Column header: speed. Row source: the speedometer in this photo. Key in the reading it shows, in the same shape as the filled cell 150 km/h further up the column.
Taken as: 50 km/h
